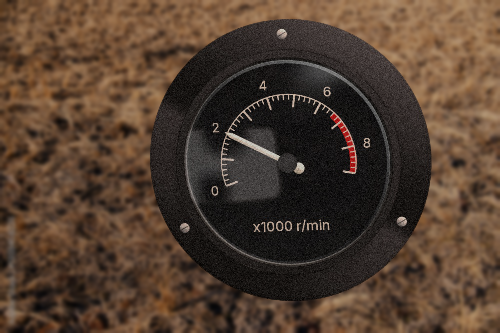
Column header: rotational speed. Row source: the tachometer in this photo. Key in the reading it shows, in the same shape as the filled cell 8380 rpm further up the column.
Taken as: 2000 rpm
